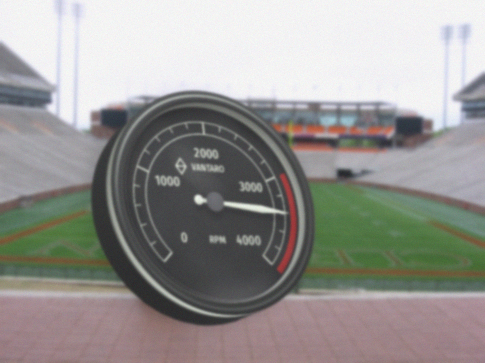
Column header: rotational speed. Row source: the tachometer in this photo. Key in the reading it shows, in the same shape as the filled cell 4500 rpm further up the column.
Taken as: 3400 rpm
